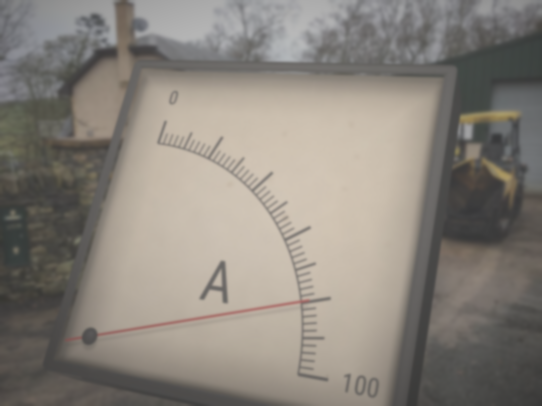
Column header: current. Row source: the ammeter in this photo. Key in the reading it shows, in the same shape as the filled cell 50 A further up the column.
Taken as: 80 A
